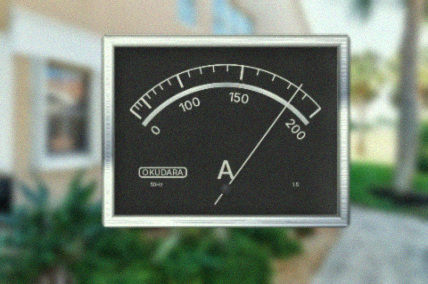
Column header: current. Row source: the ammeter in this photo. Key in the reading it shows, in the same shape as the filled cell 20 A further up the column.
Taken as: 185 A
